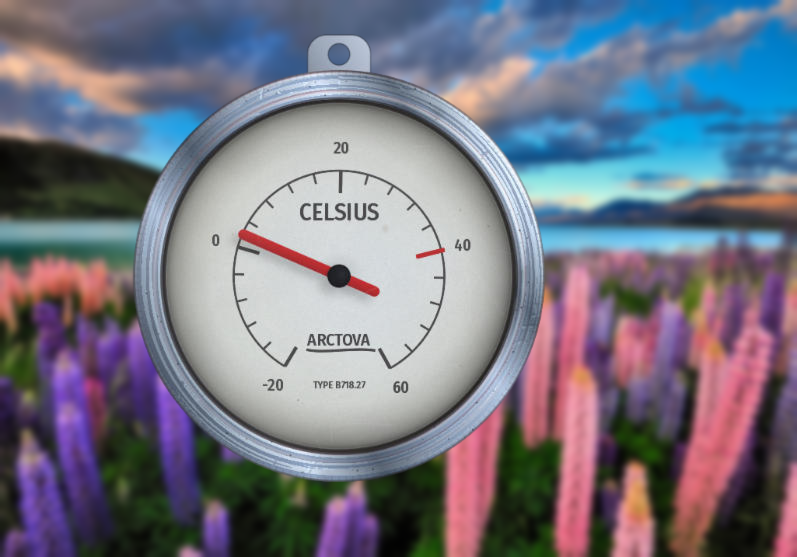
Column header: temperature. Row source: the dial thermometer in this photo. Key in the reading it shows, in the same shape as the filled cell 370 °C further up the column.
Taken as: 2 °C
